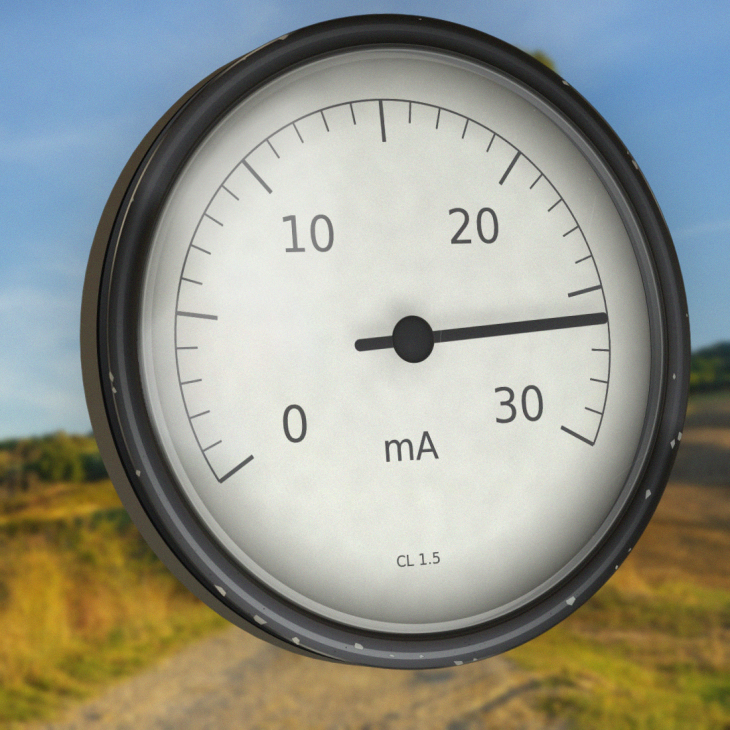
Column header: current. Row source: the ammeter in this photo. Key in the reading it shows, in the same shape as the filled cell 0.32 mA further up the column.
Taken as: 26 mA
